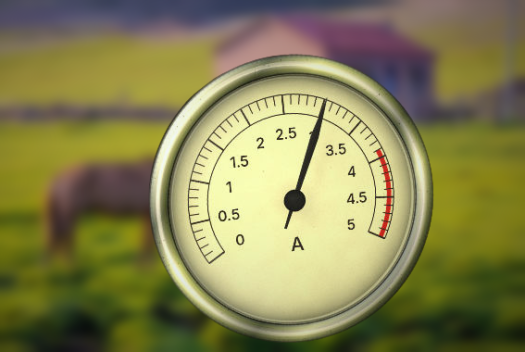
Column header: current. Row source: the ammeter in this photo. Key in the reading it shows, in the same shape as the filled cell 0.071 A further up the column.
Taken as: 3 A
